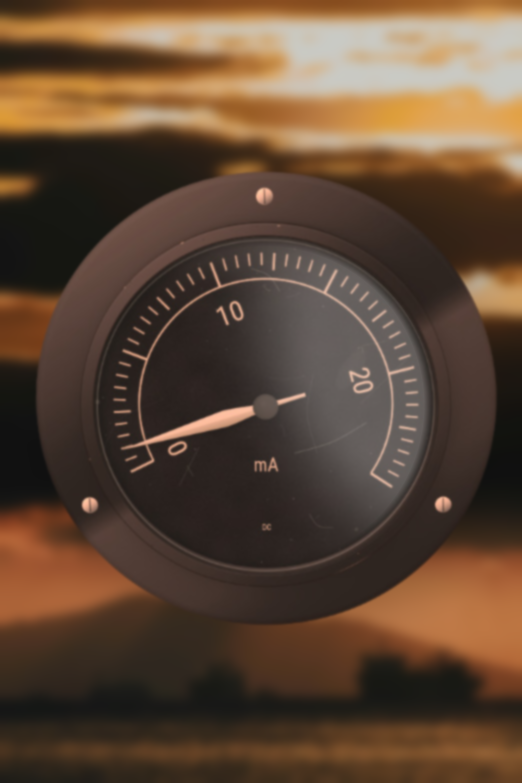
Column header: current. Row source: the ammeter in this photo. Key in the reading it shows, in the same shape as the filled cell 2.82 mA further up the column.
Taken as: 1 mA
